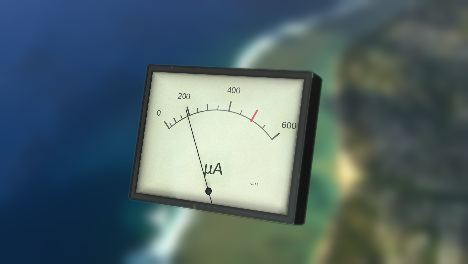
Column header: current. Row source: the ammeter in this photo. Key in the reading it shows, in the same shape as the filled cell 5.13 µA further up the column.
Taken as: 200 µA
